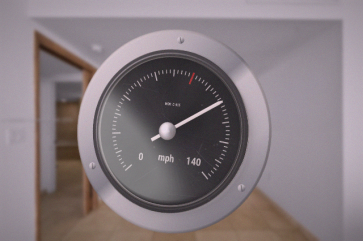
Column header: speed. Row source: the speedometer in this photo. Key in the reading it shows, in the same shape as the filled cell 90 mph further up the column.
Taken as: 100 mph
